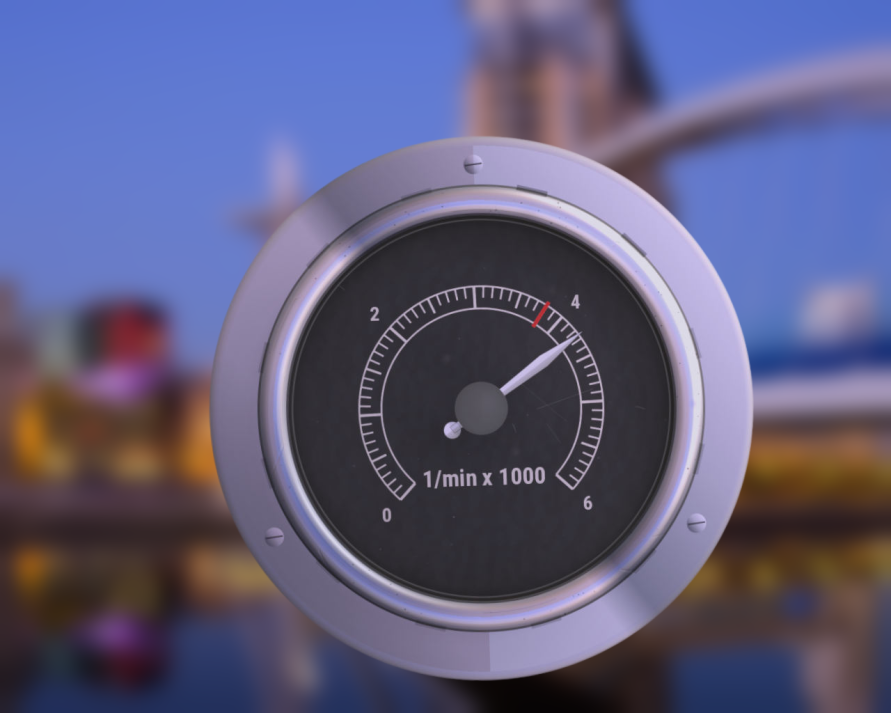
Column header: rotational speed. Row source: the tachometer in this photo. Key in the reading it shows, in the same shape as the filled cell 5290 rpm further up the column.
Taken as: 4250 rpm
